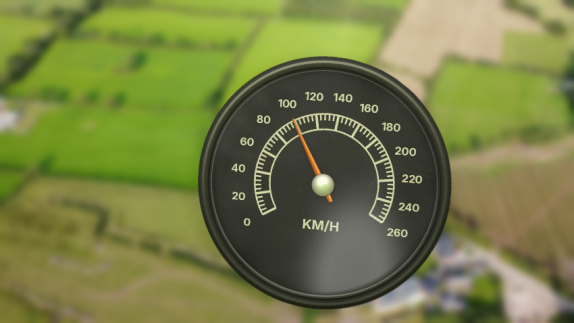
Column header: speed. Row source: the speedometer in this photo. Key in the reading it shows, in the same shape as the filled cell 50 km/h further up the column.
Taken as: 100 km/h
